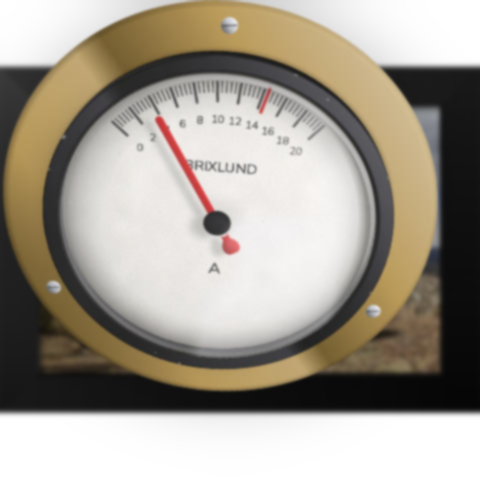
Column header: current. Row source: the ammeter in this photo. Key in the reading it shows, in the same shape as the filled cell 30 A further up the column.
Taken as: 4 A
